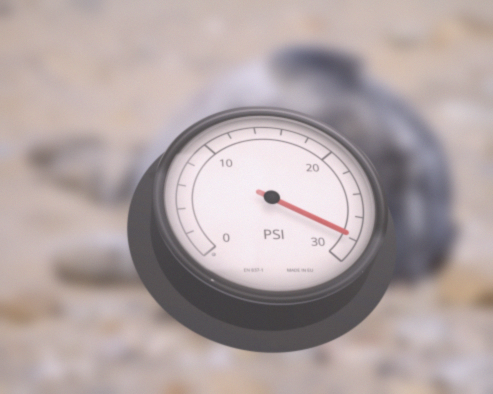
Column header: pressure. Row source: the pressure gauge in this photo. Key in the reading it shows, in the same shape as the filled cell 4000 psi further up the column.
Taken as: 28 psi
